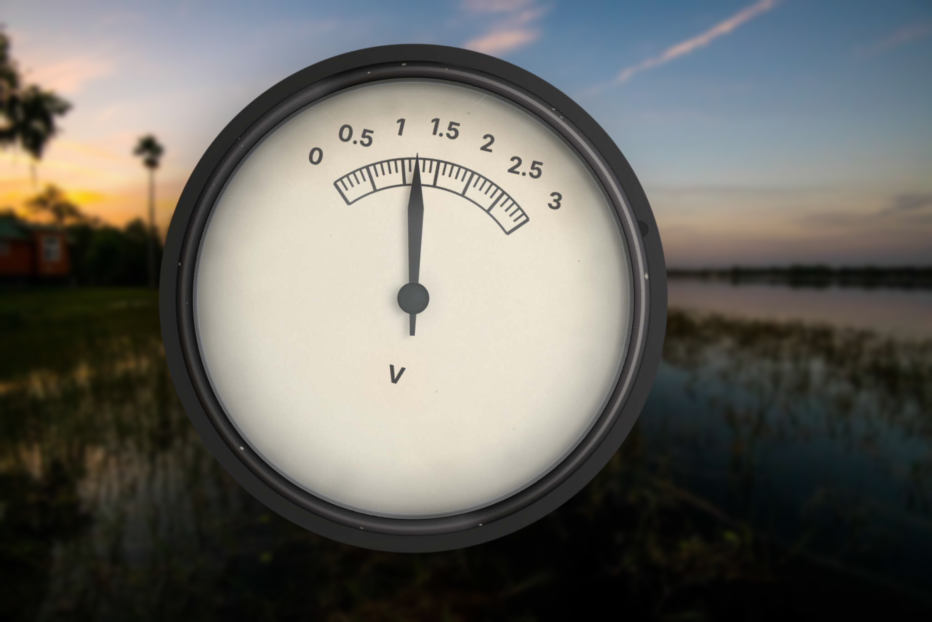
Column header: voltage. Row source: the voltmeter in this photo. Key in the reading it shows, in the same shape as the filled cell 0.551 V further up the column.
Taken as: 1.2 V
